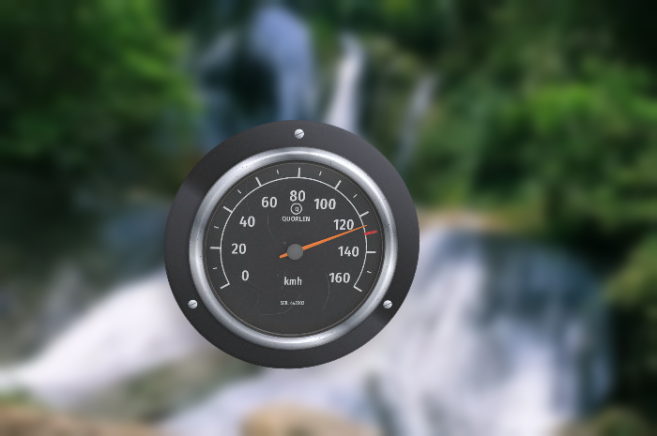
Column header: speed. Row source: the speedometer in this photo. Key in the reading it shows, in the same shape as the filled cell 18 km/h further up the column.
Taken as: 125 km/h
